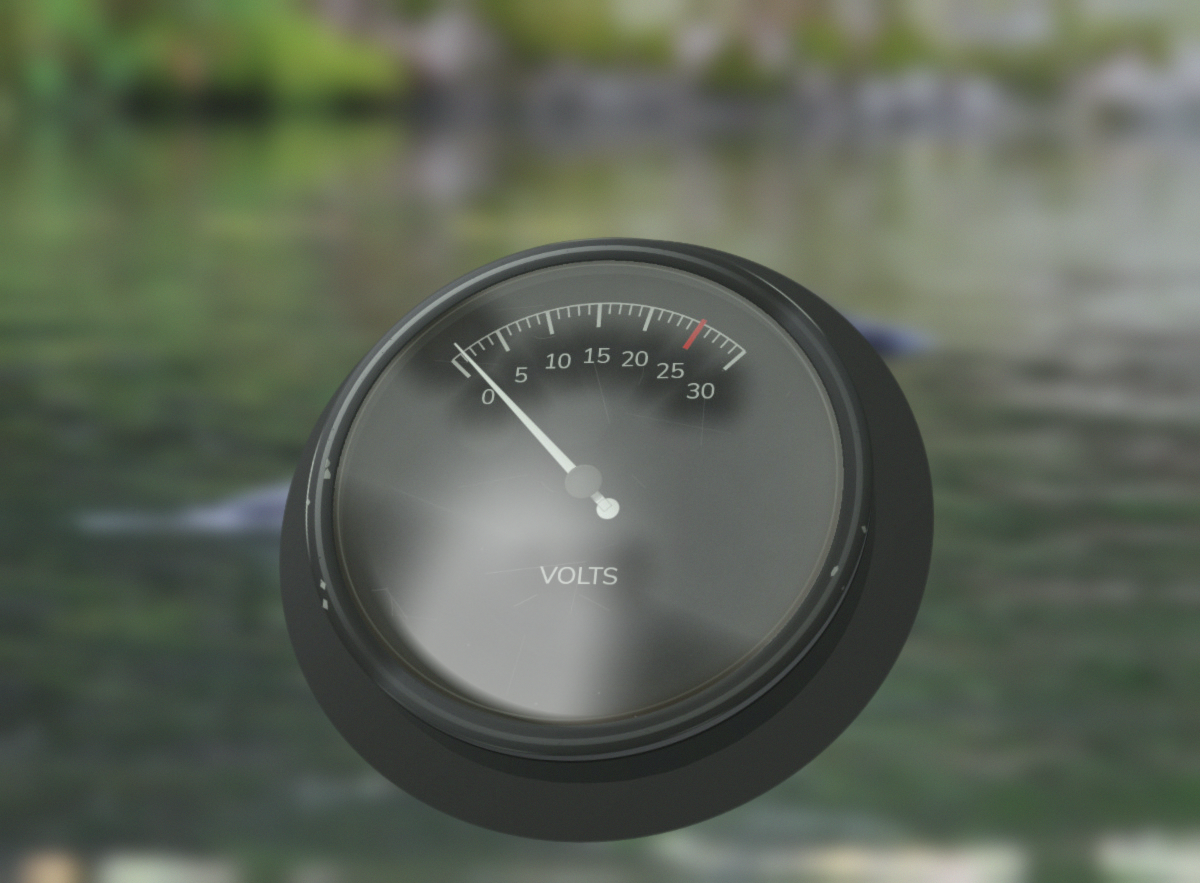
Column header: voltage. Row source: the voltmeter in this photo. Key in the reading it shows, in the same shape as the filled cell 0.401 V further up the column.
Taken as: 1 V
